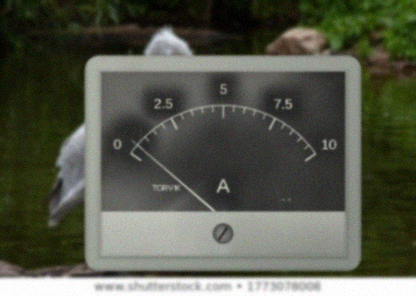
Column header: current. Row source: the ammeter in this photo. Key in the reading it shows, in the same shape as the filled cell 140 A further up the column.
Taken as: 0.5 A
